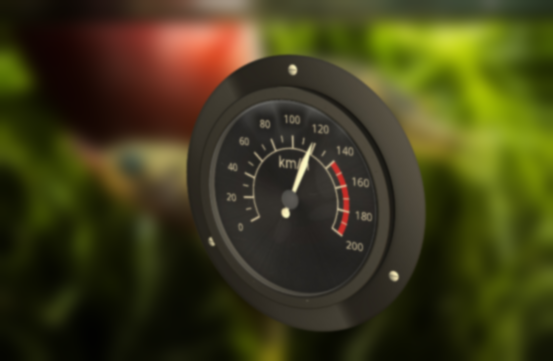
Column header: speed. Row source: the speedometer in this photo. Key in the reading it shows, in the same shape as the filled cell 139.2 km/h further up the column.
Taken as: 120 km/h
